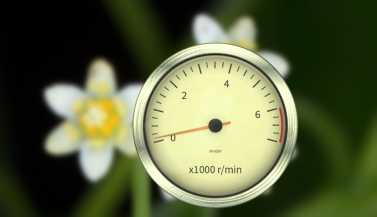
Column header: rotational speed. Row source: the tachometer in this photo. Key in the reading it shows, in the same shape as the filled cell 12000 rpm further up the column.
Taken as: 125 rpm
